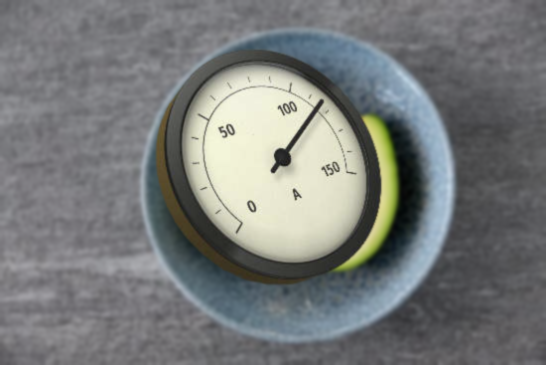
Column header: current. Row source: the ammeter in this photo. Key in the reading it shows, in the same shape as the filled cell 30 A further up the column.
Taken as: 115 A
